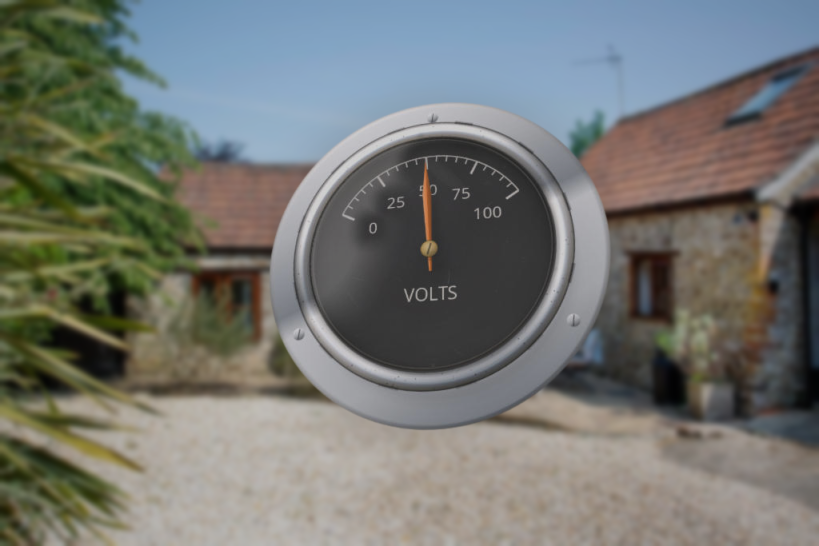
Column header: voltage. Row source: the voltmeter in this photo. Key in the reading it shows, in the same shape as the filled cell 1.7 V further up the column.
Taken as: 50 V
